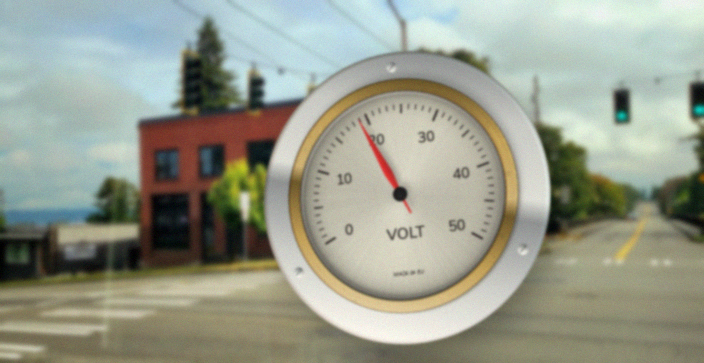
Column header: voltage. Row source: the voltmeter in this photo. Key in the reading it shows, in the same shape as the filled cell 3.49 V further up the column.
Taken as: 19 V
